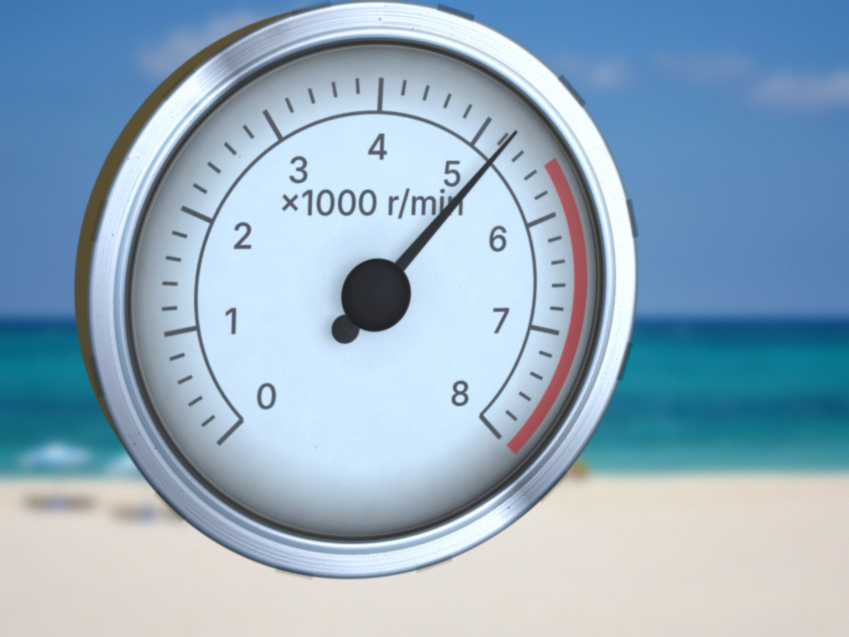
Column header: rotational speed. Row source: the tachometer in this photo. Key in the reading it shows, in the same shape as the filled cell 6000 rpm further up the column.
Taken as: 5200 rpm
